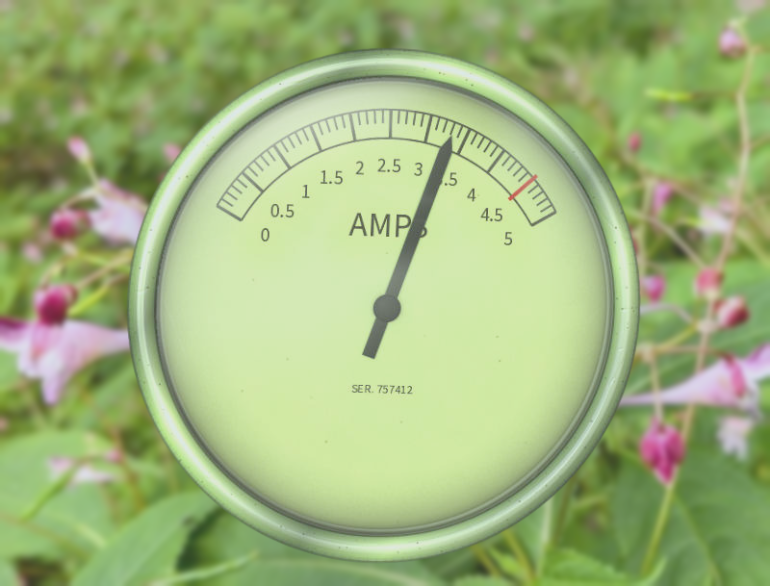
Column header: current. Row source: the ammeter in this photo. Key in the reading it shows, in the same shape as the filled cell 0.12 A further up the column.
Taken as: 3.3 A
